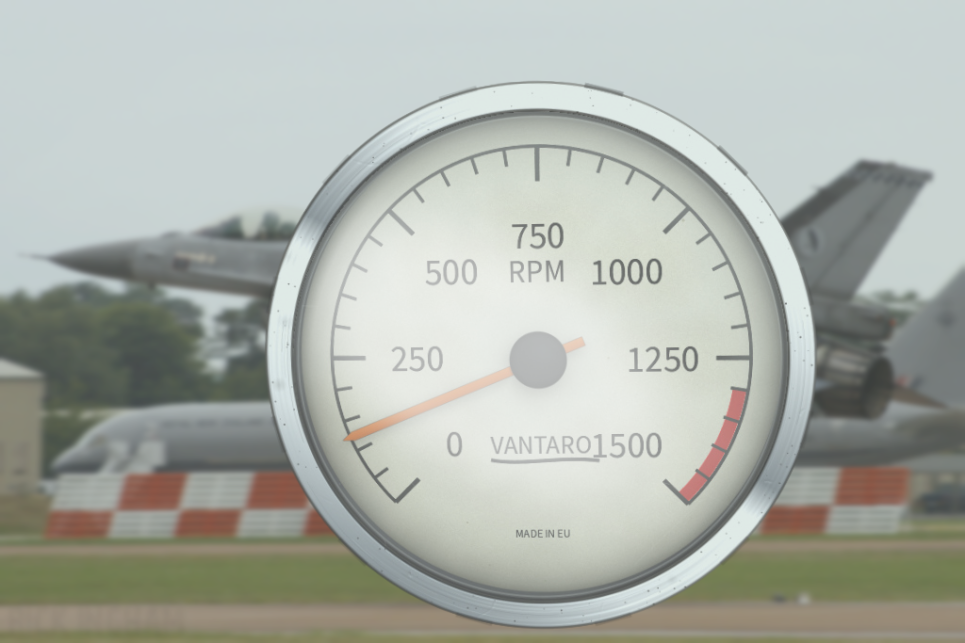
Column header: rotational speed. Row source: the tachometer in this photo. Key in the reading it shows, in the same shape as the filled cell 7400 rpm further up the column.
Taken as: 125 rpm
